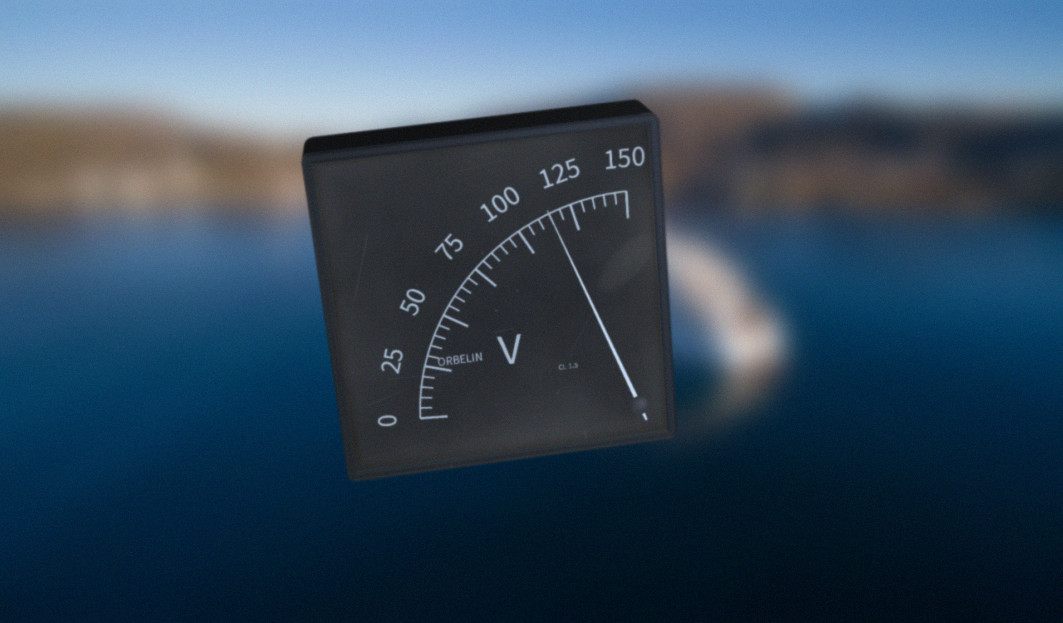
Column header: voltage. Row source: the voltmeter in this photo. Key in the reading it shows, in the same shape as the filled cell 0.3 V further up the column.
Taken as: 115 V
